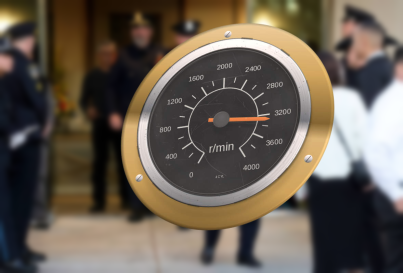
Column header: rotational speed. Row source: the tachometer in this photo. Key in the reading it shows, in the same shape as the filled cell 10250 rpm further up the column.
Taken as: 3300 rpm
